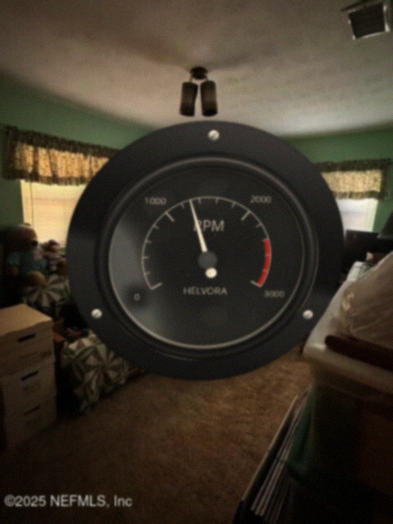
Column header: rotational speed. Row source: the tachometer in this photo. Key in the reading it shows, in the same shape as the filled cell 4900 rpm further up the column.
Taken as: 1300 rpm
